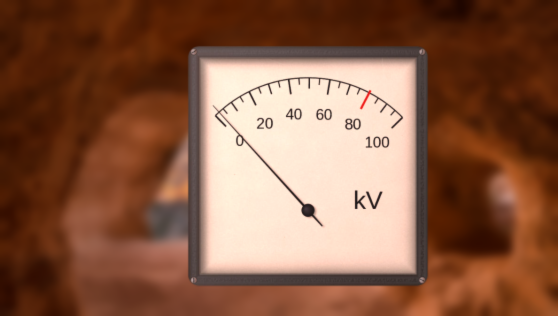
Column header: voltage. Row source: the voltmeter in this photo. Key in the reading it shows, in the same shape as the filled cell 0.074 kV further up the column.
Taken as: 2.5 kV
